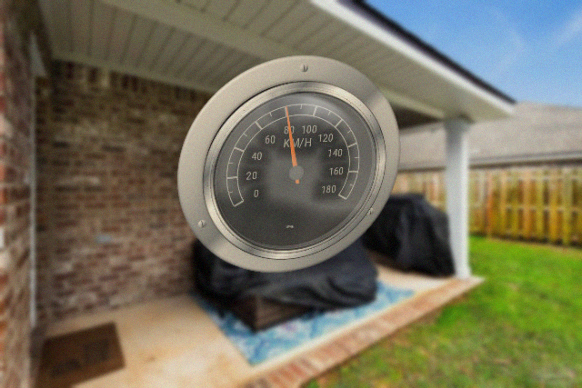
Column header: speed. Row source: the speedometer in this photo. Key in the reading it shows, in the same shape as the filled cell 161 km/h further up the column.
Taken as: 80 km/h
